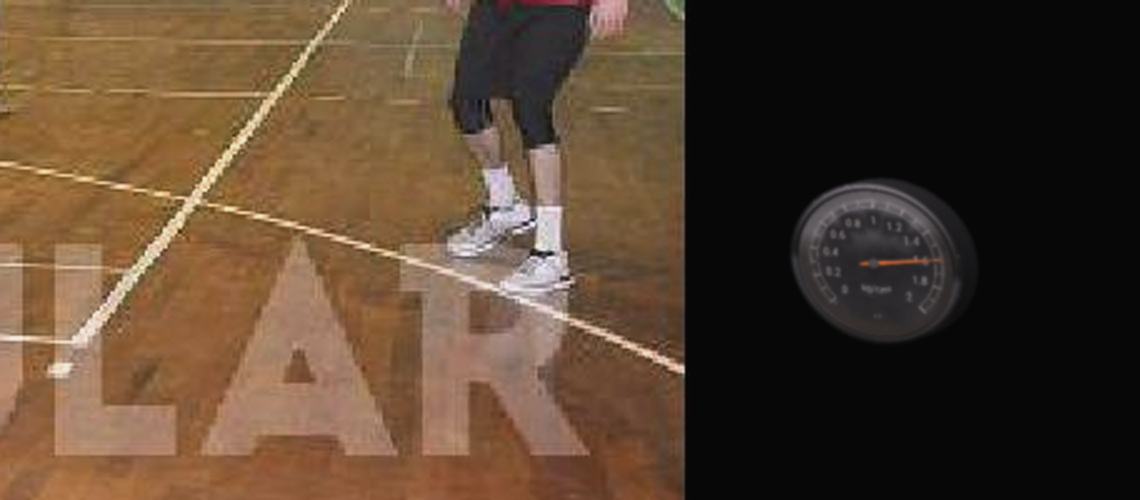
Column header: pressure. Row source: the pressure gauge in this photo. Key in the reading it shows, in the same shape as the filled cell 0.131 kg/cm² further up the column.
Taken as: 1.6 kg/cm²
